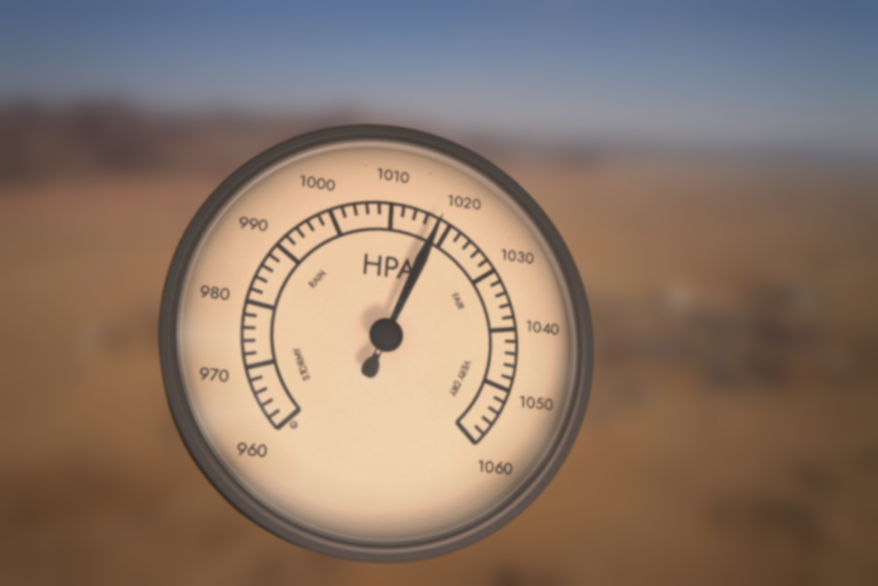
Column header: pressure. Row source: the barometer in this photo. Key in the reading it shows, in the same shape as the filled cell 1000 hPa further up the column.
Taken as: 1018 hPa
